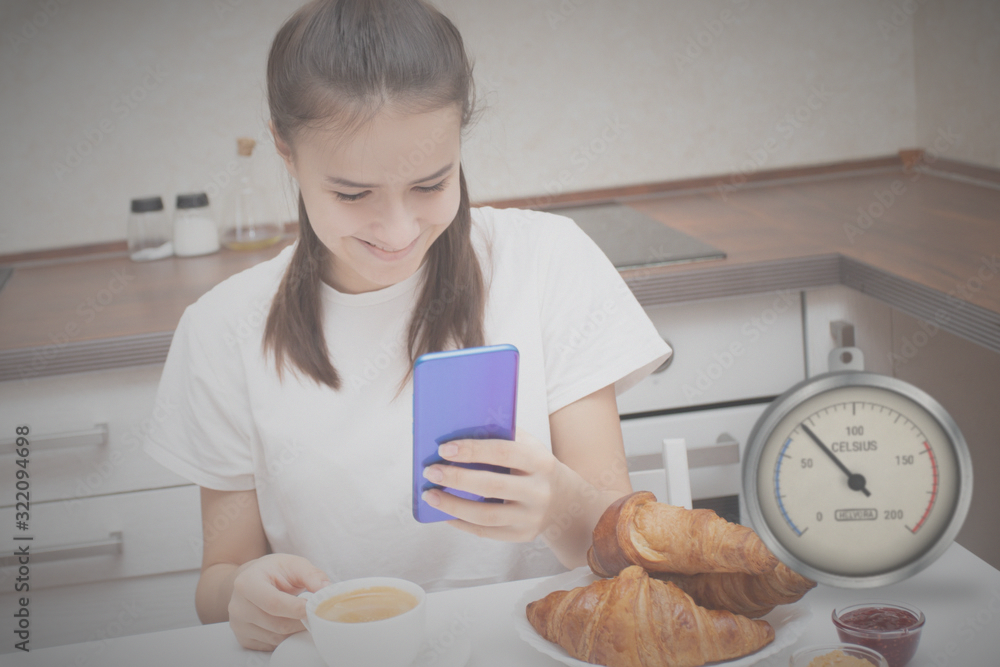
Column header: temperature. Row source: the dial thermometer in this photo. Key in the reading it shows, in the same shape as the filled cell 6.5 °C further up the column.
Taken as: 70 °C
